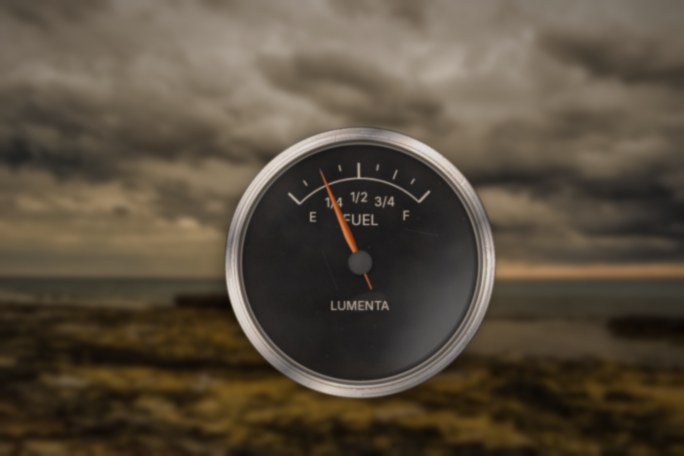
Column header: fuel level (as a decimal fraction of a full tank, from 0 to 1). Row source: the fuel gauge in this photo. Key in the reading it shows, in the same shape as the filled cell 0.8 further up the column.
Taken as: 0.25
